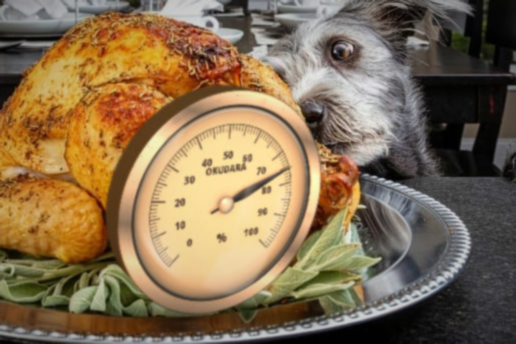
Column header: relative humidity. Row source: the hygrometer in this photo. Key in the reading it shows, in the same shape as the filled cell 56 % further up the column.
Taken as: 75 %
